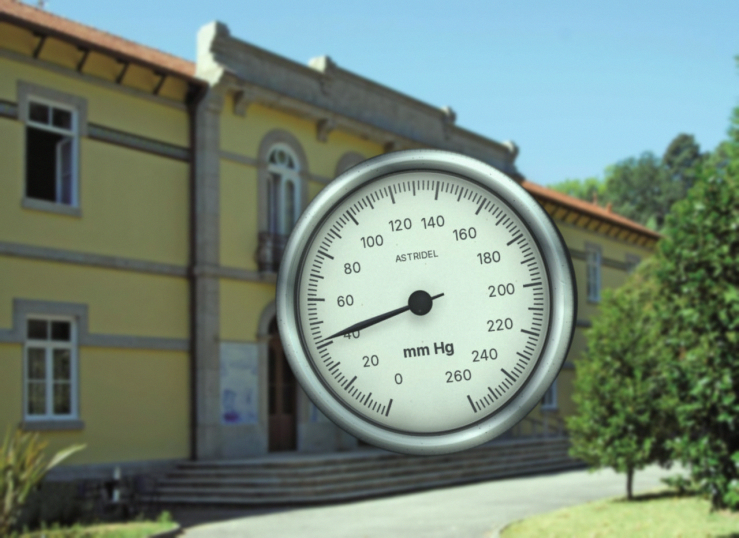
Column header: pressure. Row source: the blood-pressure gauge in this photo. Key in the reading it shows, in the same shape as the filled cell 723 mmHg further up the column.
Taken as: 42 mmHg
